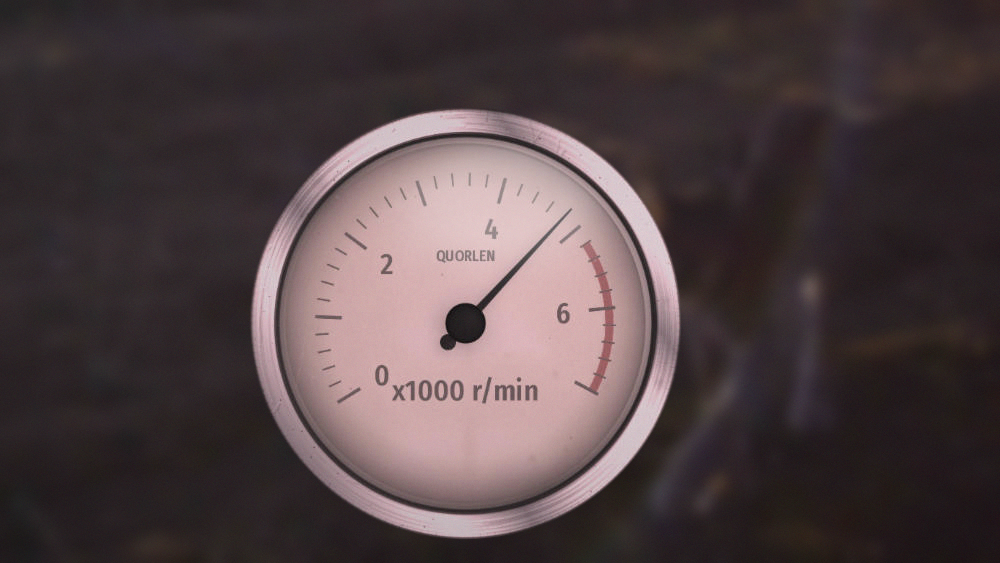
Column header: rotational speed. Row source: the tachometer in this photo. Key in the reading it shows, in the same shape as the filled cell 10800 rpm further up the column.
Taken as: 4800 rpm
